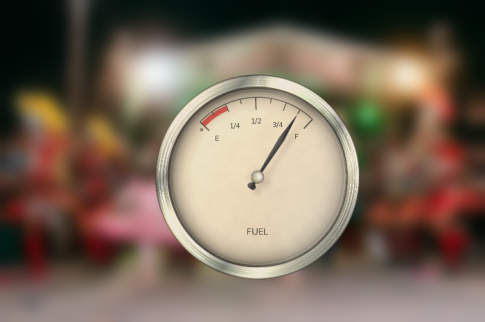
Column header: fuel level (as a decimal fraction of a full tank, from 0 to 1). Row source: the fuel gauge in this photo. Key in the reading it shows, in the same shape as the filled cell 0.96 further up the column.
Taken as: 0.875
